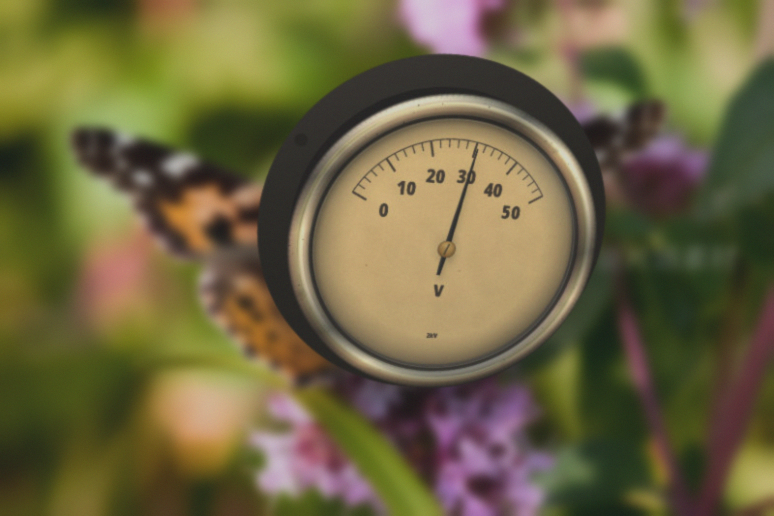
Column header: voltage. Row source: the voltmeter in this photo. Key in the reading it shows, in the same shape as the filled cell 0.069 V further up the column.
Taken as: 30 V
